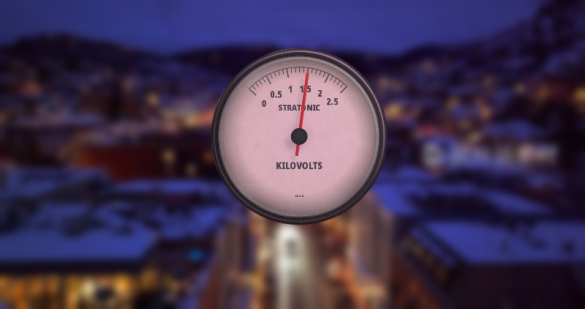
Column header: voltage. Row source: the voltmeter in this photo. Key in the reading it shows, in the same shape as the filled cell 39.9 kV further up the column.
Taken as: 1.5 kV
